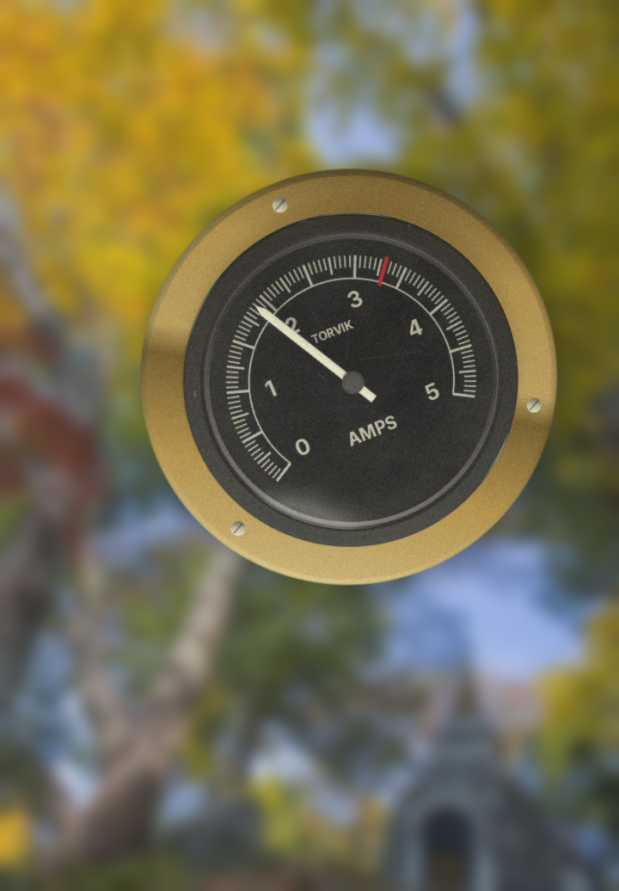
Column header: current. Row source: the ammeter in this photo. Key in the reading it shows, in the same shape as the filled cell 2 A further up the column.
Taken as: 1.9 A
